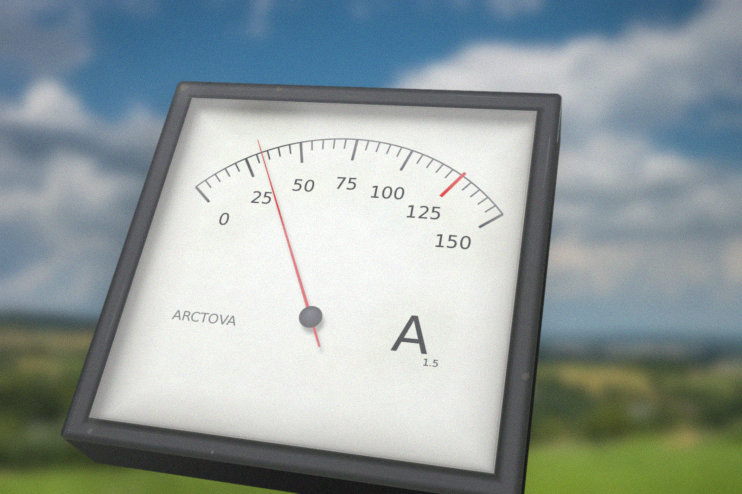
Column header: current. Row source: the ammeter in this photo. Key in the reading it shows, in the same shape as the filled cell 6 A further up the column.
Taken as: 32.5 A
